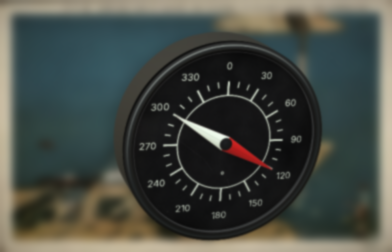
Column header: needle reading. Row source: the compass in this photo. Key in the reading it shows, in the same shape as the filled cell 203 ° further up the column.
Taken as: 120 °
